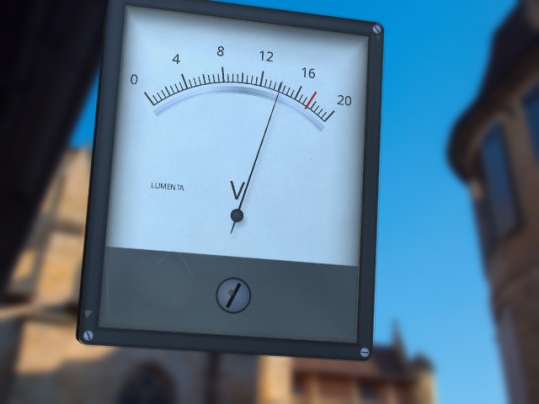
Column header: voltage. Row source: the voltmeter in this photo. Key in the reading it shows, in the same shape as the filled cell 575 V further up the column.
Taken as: 14 V
